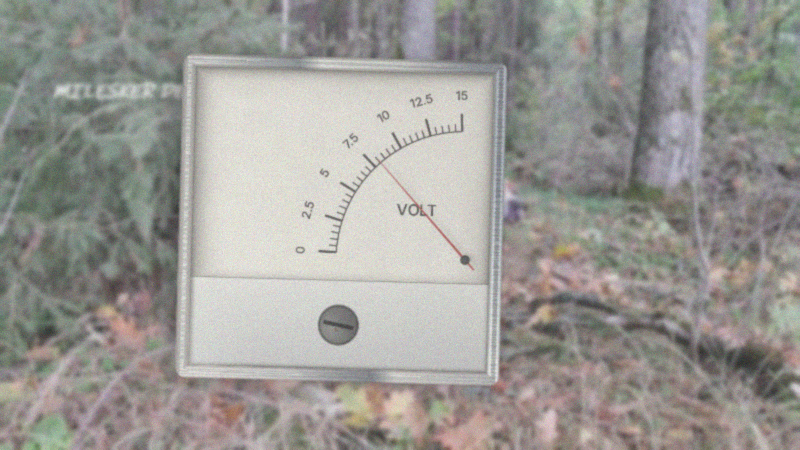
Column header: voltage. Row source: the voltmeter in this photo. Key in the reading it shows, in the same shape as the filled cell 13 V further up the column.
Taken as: 8 V
